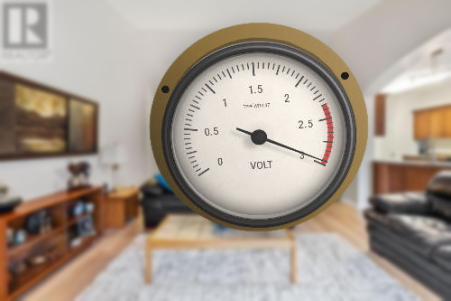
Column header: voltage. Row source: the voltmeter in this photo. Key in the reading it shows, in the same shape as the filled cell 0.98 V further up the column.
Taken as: 2.95 V
